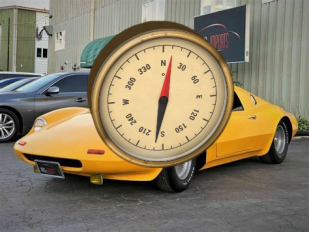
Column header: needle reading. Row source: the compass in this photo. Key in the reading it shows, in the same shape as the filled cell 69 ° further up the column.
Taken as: 10 °
